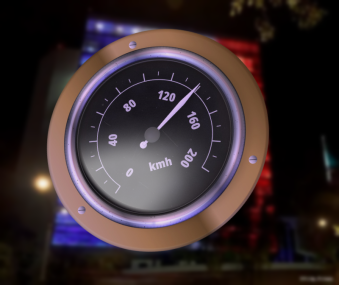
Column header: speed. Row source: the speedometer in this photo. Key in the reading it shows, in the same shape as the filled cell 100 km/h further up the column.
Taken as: 140 km/h
